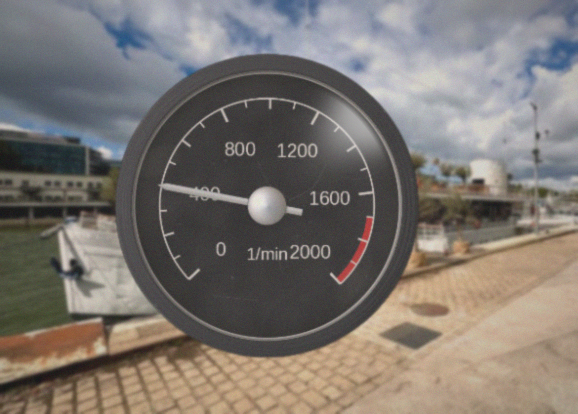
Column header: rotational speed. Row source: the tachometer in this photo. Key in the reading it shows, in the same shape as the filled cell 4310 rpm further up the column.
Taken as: 400 rpm
